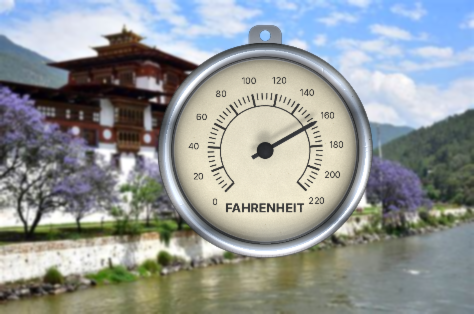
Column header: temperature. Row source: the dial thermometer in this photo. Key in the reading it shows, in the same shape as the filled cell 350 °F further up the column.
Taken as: 160 °F
